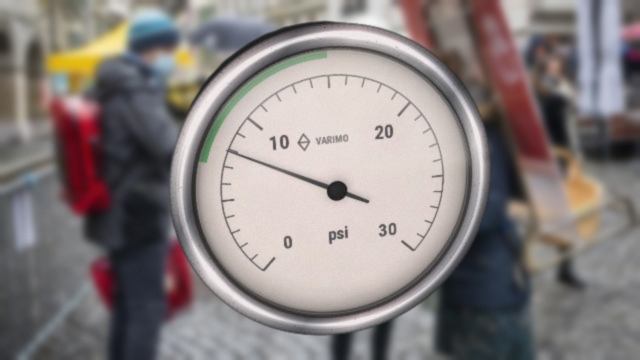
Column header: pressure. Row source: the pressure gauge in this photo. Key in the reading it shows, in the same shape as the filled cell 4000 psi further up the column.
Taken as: 8 psi
